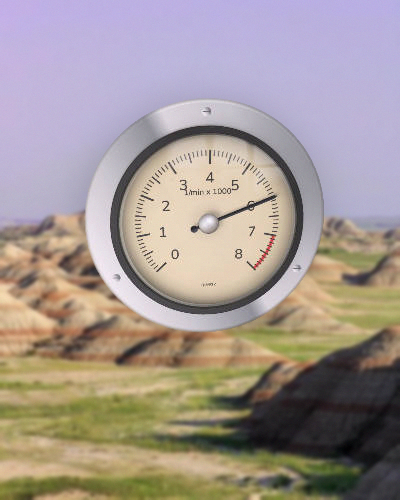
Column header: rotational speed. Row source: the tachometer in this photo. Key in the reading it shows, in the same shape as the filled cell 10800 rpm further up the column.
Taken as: 6000 rpm
